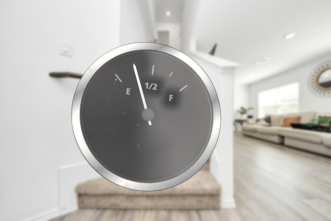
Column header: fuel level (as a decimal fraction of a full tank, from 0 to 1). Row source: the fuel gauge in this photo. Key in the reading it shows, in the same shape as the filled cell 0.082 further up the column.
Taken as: 0.25
